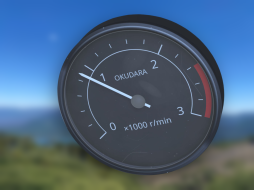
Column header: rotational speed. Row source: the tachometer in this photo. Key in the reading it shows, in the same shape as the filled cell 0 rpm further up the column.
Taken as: 900 rpm
